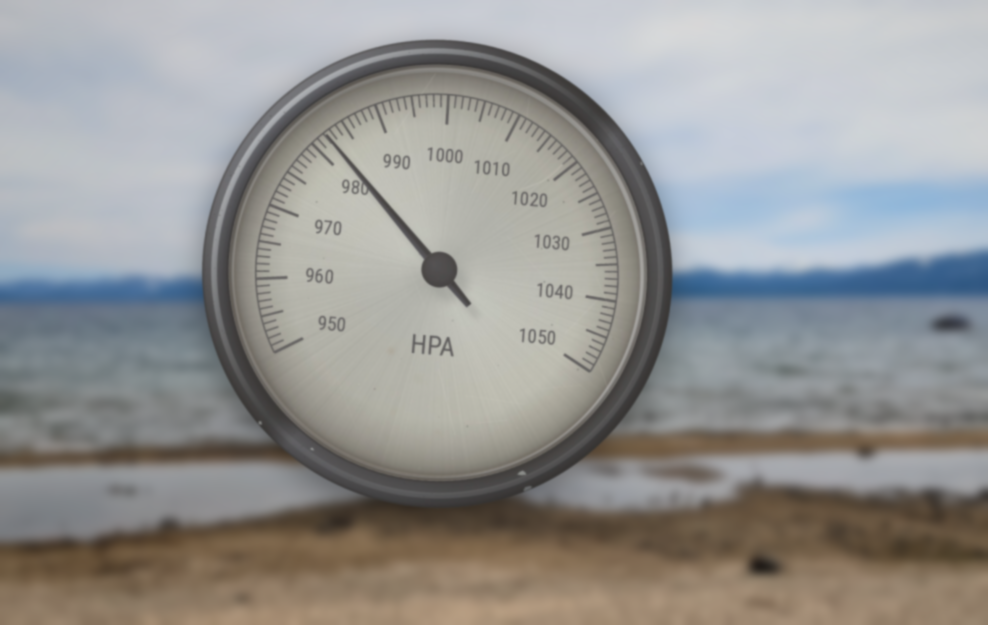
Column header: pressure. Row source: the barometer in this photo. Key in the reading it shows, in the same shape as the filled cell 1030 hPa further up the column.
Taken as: 982 hPa
